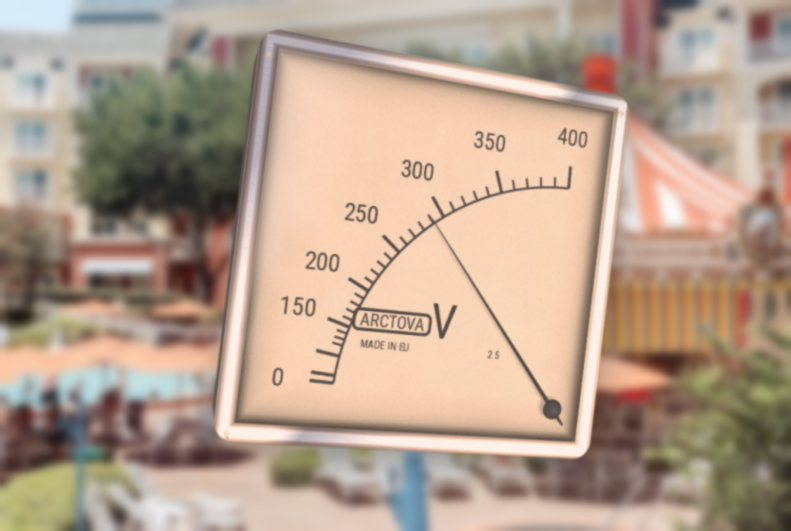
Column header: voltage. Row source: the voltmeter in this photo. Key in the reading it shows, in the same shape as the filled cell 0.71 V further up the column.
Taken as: 290 V
